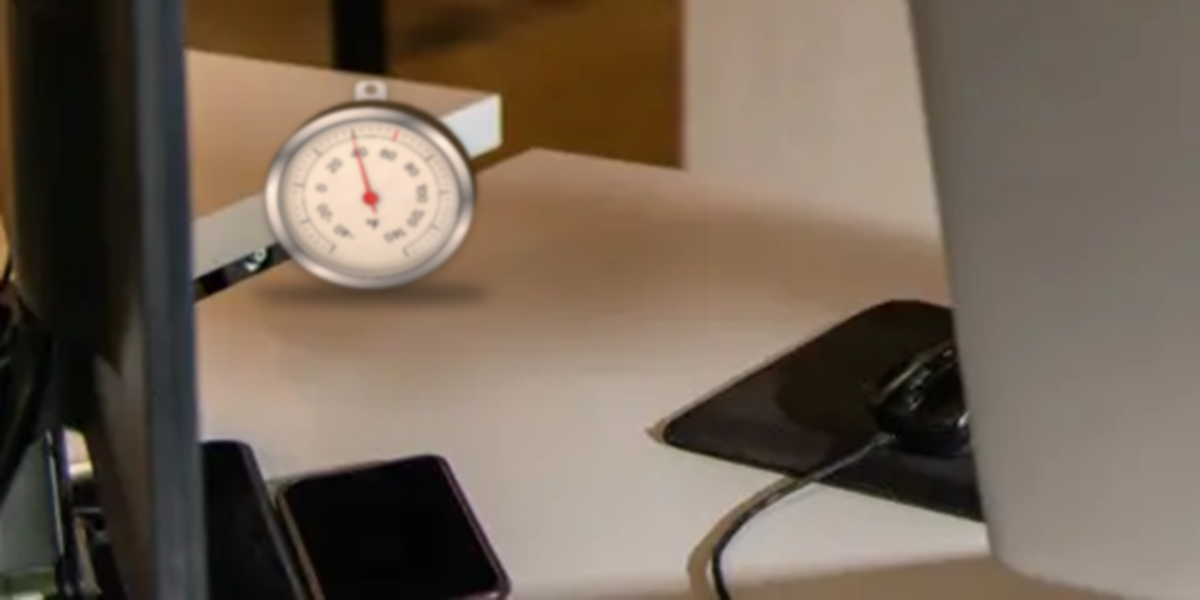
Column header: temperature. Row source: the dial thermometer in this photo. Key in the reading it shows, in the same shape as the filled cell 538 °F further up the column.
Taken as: 40 °F
